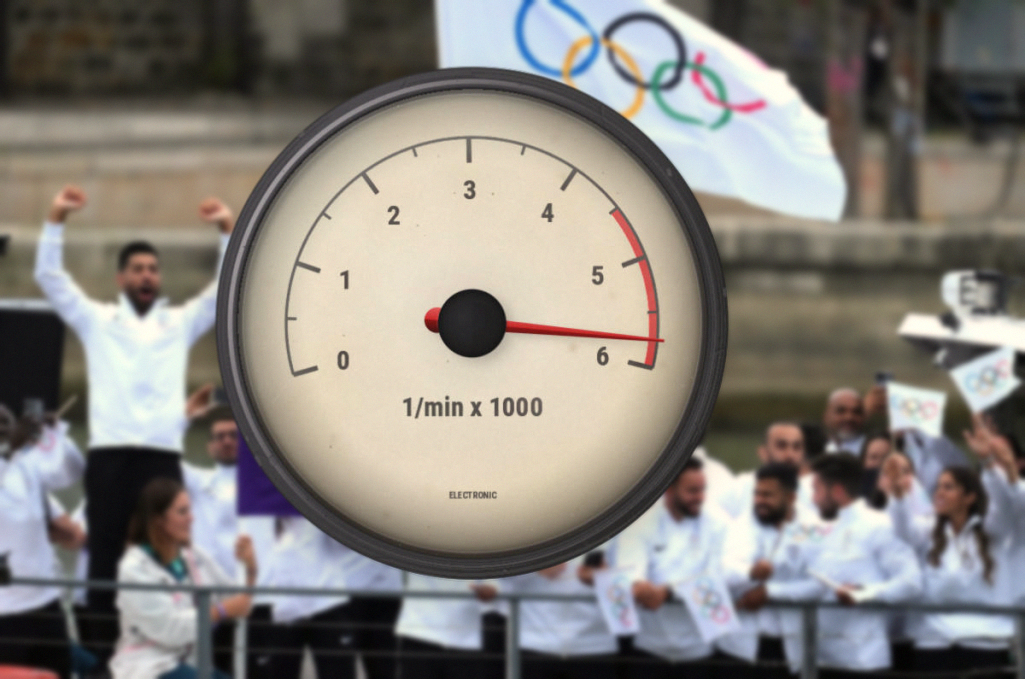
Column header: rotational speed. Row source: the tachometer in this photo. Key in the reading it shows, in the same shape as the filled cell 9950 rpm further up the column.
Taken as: 5750 rpm
